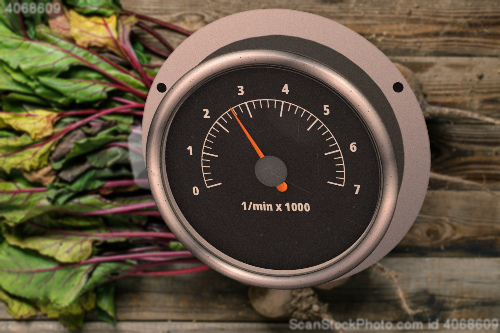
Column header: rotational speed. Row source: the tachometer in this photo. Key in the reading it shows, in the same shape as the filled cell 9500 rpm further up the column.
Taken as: 2600 rpm
